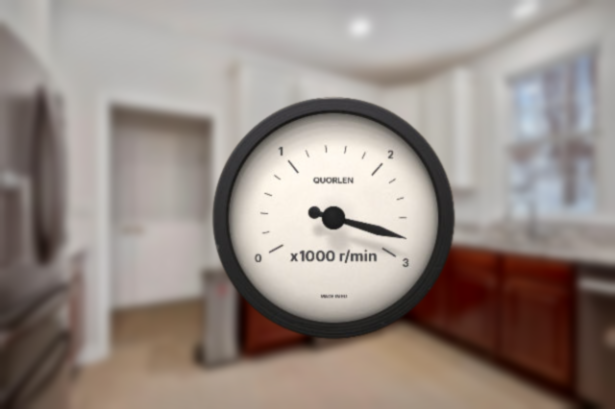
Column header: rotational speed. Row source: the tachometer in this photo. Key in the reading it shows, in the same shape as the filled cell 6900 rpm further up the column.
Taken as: 2800 rpm
